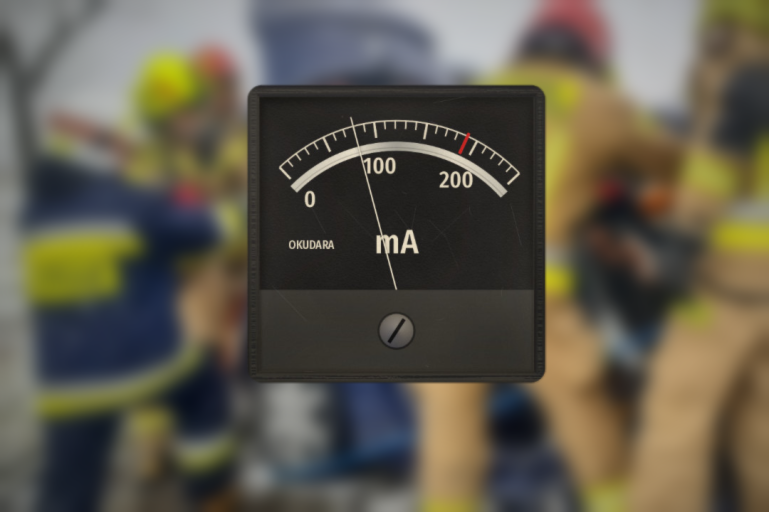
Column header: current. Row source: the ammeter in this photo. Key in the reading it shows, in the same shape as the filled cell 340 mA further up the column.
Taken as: 80 mA
